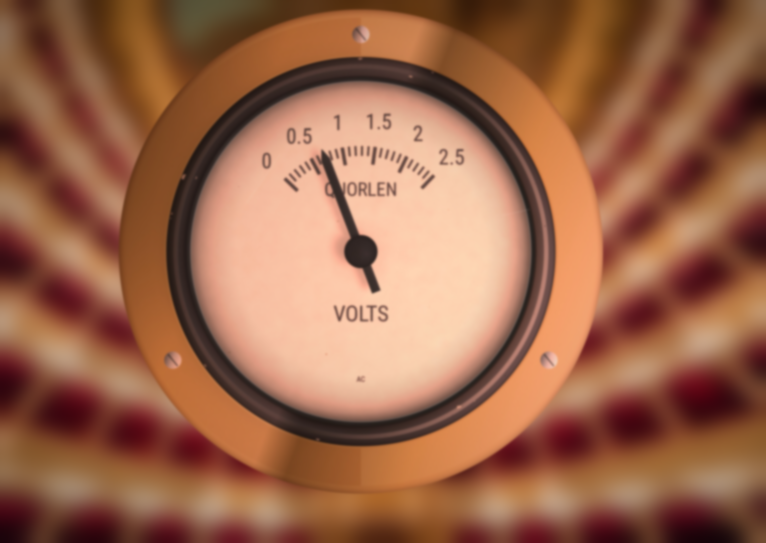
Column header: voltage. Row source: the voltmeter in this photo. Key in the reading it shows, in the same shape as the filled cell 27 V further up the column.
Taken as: 0.7 V
